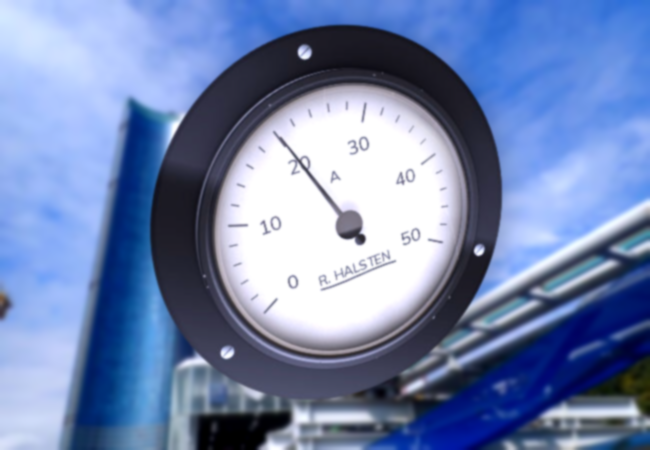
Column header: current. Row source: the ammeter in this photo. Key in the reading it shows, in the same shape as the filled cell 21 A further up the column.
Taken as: 20 A
